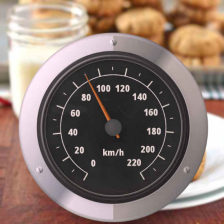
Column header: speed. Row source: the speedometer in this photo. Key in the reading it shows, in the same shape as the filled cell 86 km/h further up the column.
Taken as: 90 km/h
